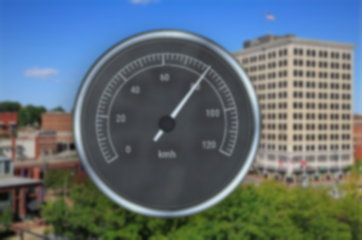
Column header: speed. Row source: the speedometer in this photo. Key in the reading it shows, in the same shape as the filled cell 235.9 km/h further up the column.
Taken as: 80 km/h
